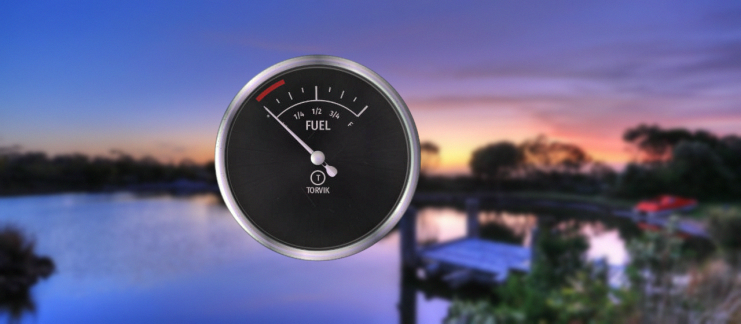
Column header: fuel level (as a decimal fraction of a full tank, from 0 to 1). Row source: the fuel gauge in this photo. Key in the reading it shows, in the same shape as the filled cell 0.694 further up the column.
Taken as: 0
